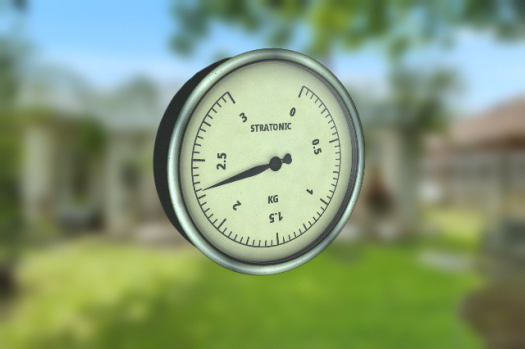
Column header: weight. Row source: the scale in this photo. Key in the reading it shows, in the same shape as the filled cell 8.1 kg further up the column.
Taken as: 2.3 kg
